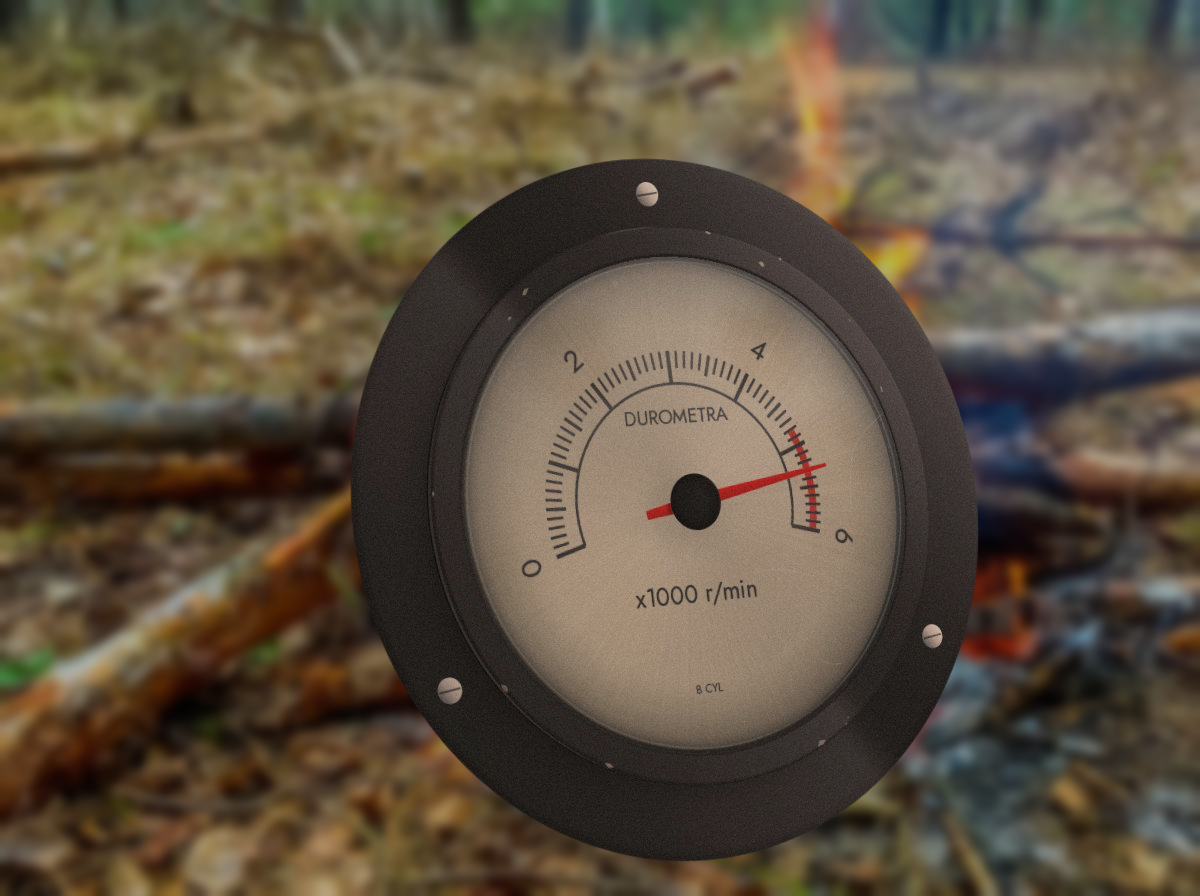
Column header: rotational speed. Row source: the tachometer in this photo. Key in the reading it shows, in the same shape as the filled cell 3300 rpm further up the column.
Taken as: 5300 rpm
